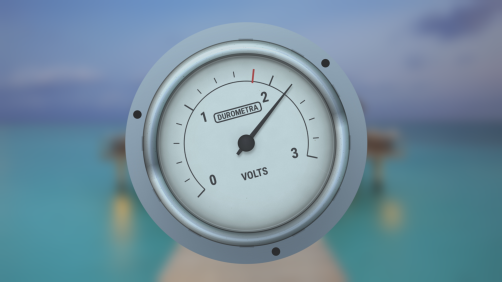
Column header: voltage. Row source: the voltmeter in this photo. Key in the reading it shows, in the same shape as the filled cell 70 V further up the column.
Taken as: 2.2 V
